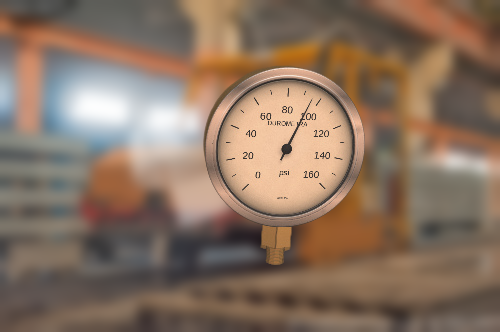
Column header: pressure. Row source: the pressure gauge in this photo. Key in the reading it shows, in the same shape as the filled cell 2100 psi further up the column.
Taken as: 95 psi
